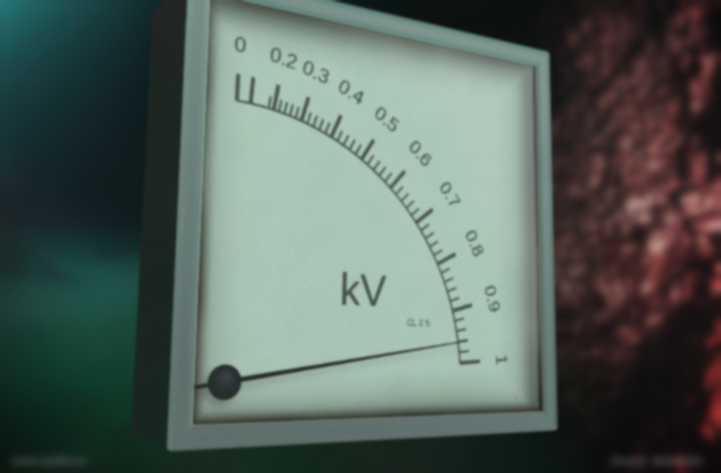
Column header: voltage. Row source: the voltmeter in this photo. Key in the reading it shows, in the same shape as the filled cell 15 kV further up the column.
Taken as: 0.96 kV
